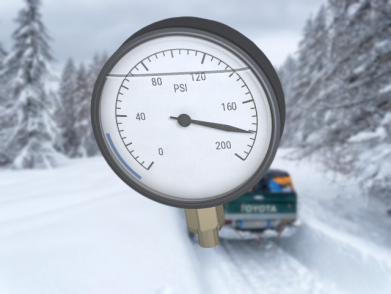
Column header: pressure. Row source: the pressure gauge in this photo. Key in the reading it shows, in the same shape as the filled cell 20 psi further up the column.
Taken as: 180 psi
